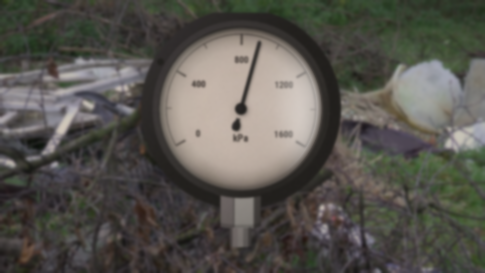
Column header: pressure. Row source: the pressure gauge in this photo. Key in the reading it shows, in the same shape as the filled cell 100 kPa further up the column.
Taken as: 900 kPa
